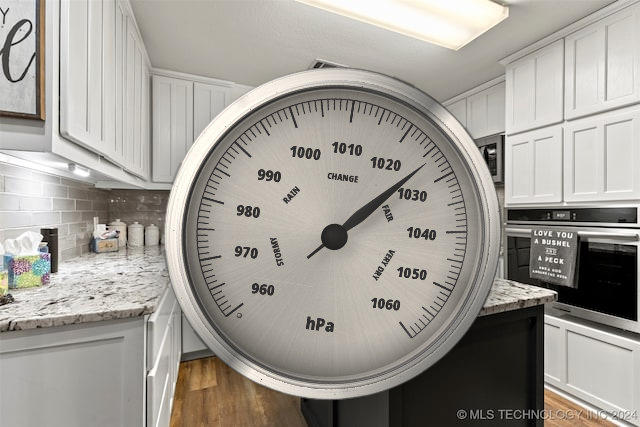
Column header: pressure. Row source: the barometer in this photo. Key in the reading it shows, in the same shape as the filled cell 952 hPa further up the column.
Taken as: 1026 hPa
